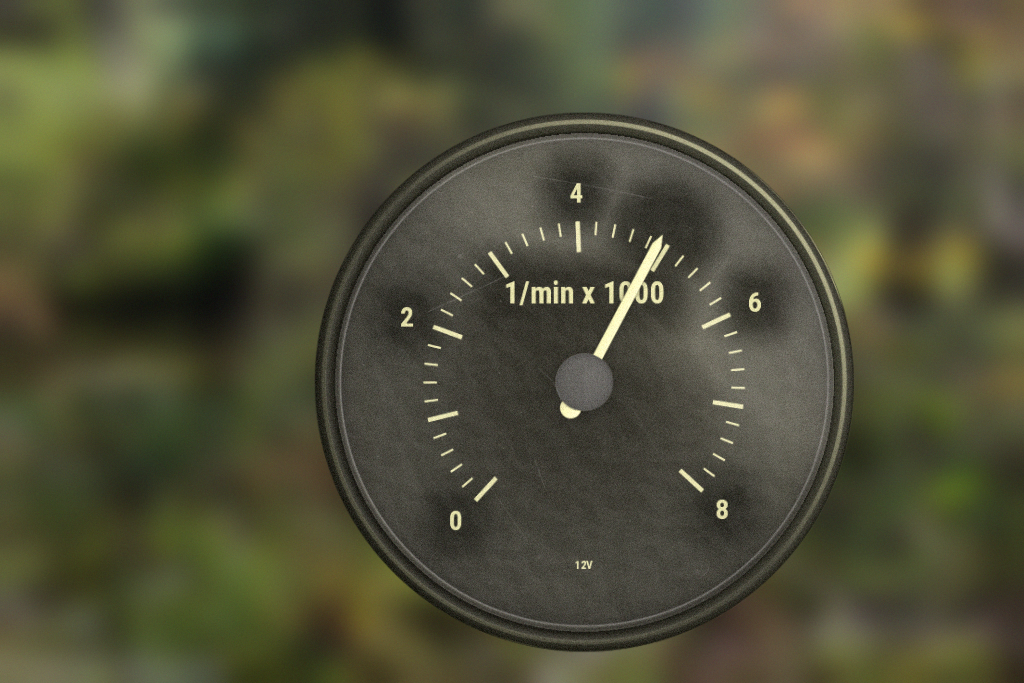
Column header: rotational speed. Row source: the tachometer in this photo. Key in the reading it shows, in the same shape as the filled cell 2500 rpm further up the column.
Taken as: 4900 rpm
